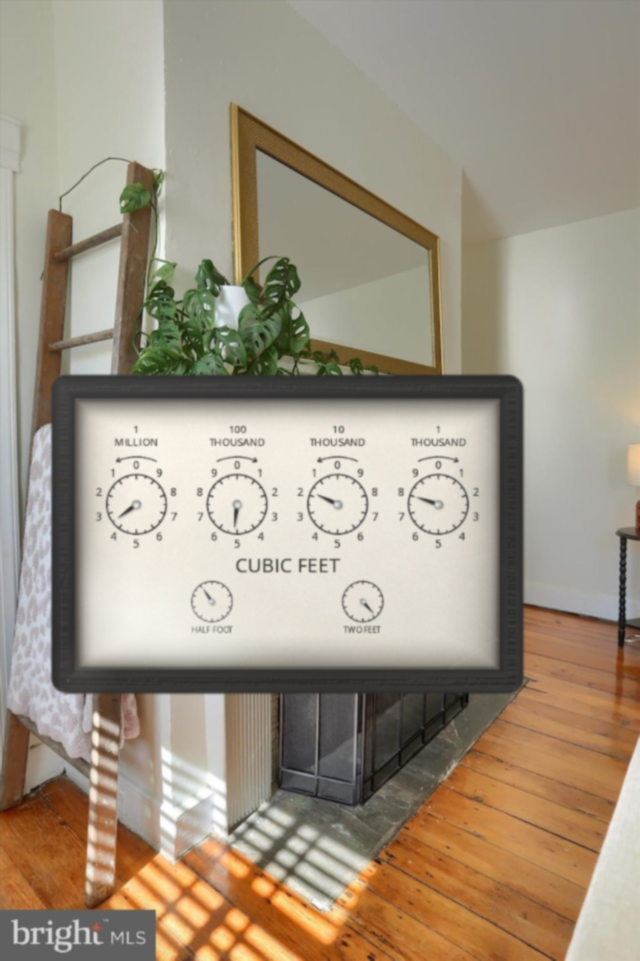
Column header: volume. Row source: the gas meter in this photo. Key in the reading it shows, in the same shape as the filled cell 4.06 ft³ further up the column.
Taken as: 351800 ft³
